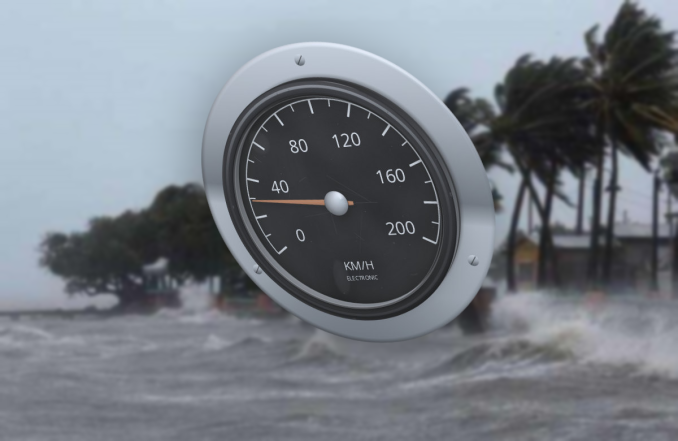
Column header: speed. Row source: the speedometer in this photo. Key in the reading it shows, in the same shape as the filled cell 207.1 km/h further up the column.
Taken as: 30 km/h
